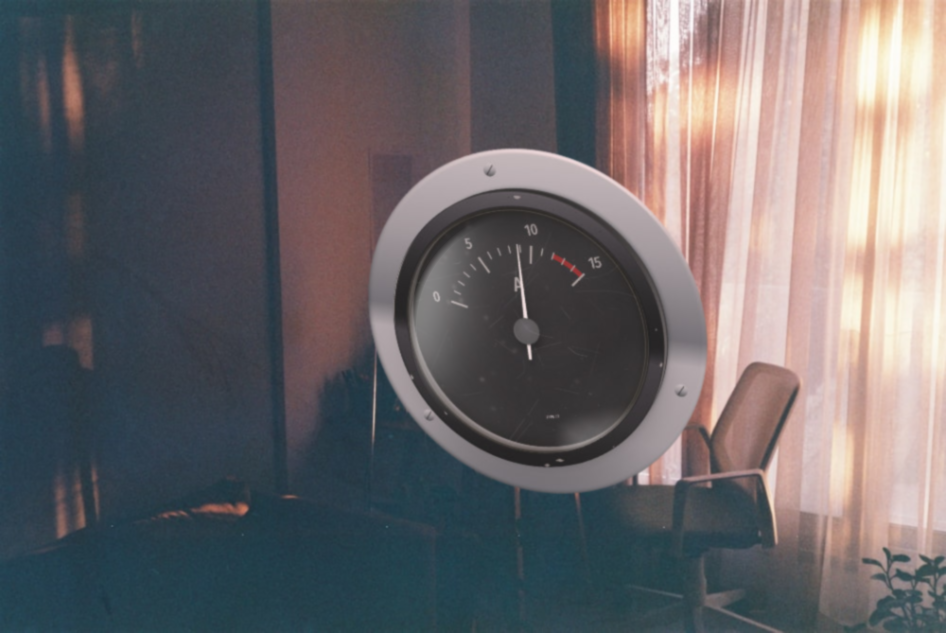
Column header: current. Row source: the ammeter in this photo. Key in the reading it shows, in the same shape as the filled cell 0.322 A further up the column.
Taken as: 9 A
